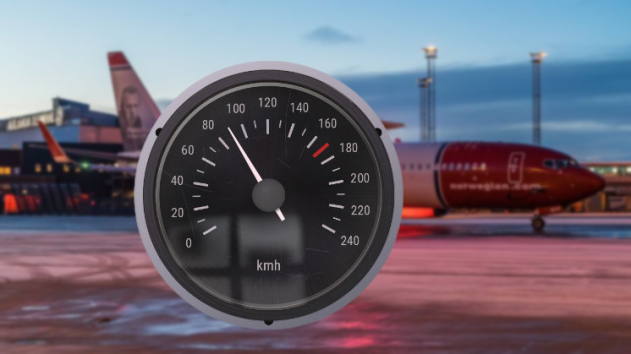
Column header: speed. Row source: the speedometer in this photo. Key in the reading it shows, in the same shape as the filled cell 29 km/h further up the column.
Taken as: 90 km/h
